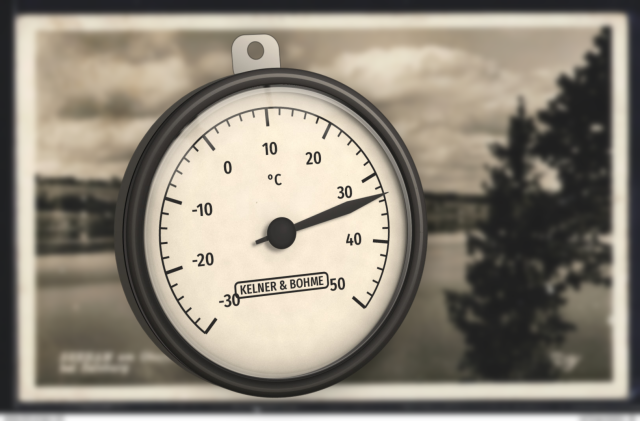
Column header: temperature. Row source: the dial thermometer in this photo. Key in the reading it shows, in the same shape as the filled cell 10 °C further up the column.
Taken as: 33 °C
